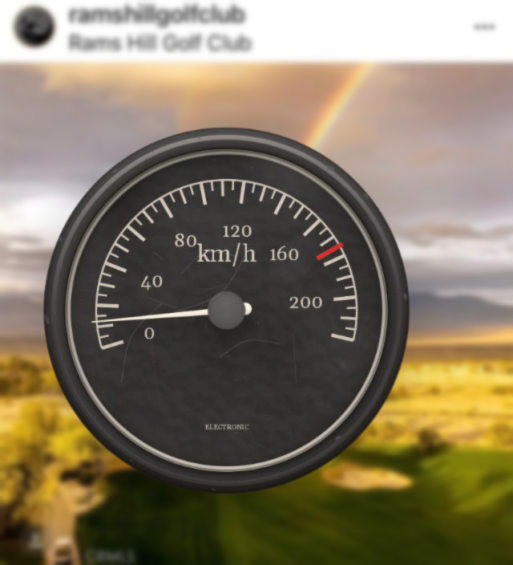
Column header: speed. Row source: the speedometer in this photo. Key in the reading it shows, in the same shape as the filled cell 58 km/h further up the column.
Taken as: 12.5 km/h
